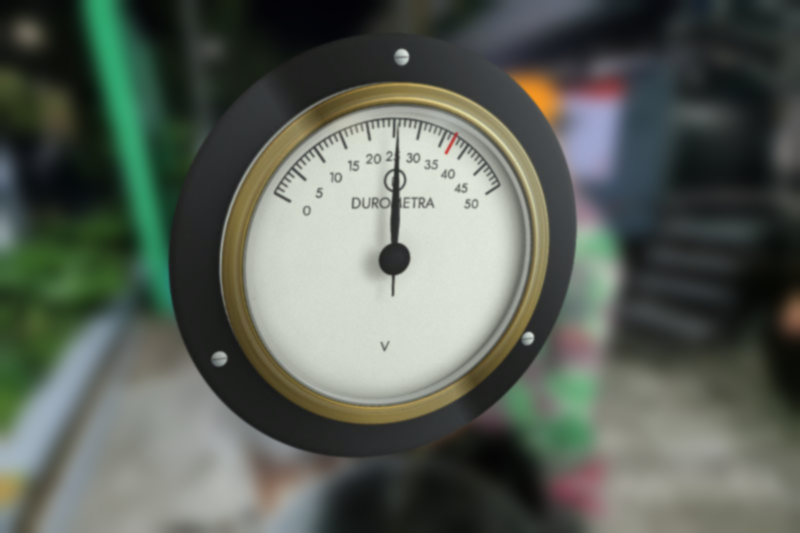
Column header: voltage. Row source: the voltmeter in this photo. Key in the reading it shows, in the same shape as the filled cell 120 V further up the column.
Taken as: 25 V
